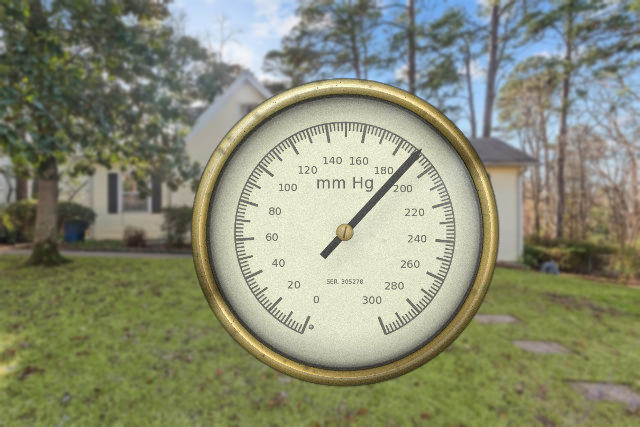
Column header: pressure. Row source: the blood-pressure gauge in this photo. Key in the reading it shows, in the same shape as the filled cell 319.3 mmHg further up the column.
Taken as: 190 mmHg
